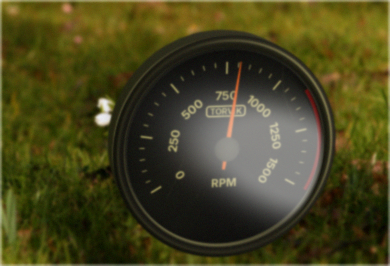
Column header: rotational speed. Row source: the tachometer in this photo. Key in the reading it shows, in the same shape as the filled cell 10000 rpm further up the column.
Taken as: 800 rpm
